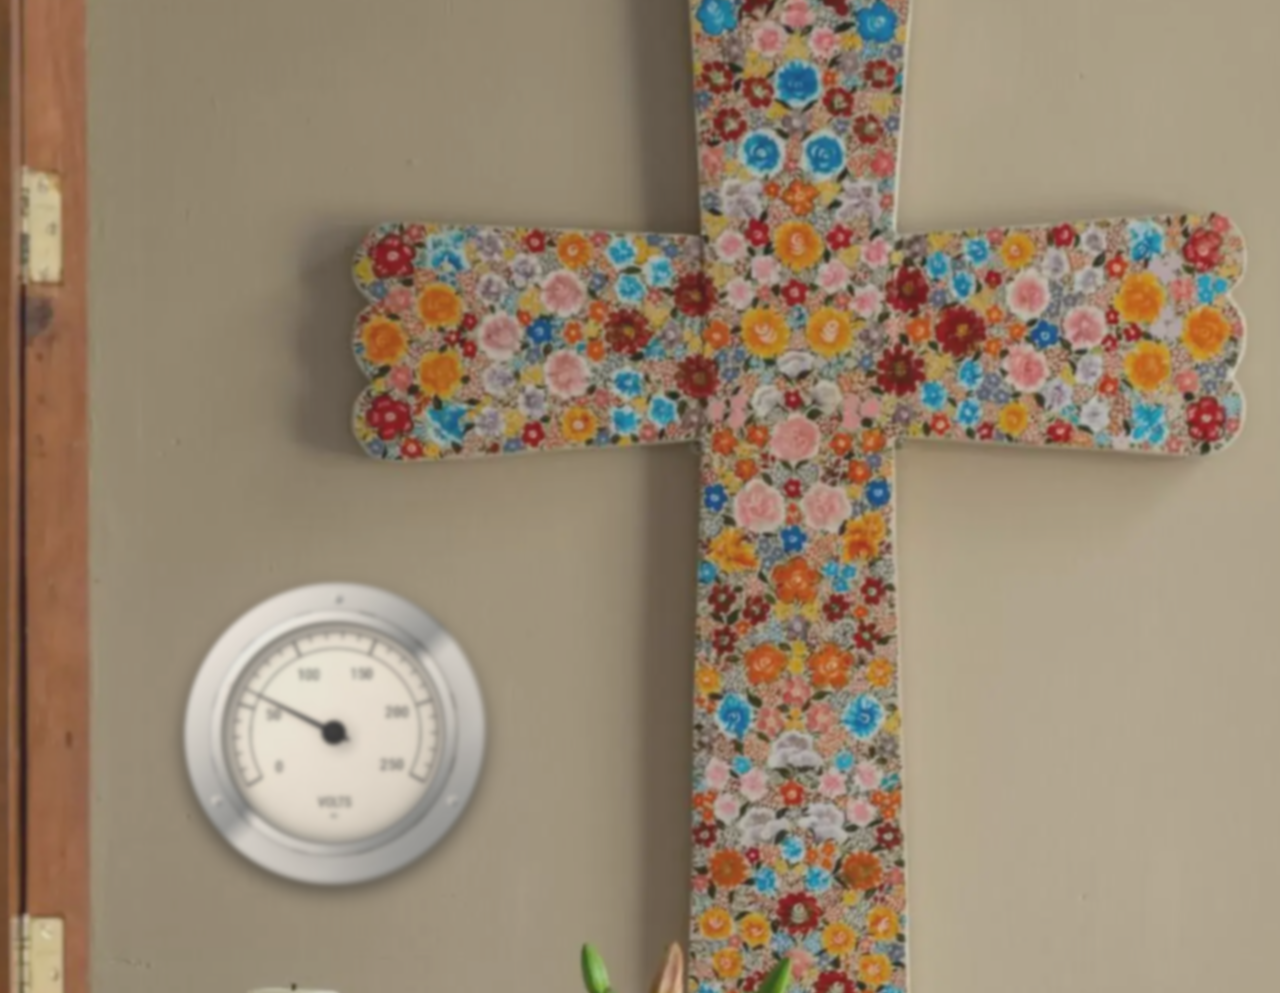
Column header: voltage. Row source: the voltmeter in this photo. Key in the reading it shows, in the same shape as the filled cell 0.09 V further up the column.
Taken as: 60 V
